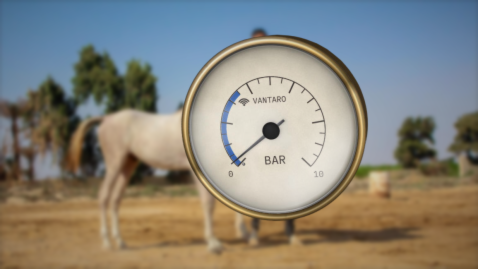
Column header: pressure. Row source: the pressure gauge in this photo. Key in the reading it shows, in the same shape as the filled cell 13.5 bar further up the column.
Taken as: 0.25 bar
